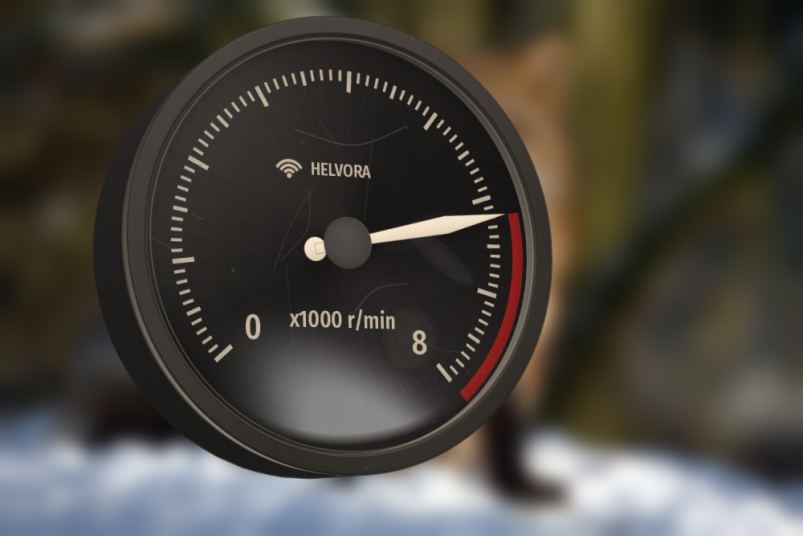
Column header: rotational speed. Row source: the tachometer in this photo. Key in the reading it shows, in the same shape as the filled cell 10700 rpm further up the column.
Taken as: 6200 rpm
